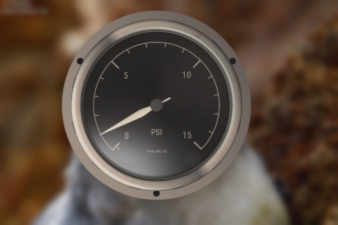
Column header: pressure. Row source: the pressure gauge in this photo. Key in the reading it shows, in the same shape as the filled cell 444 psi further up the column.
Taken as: 1 psi
